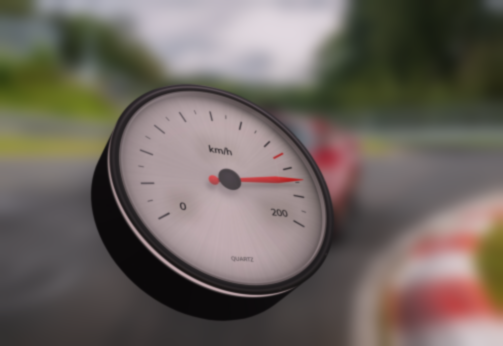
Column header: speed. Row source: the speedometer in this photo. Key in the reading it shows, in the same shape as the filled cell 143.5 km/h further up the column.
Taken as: 170 km/h
